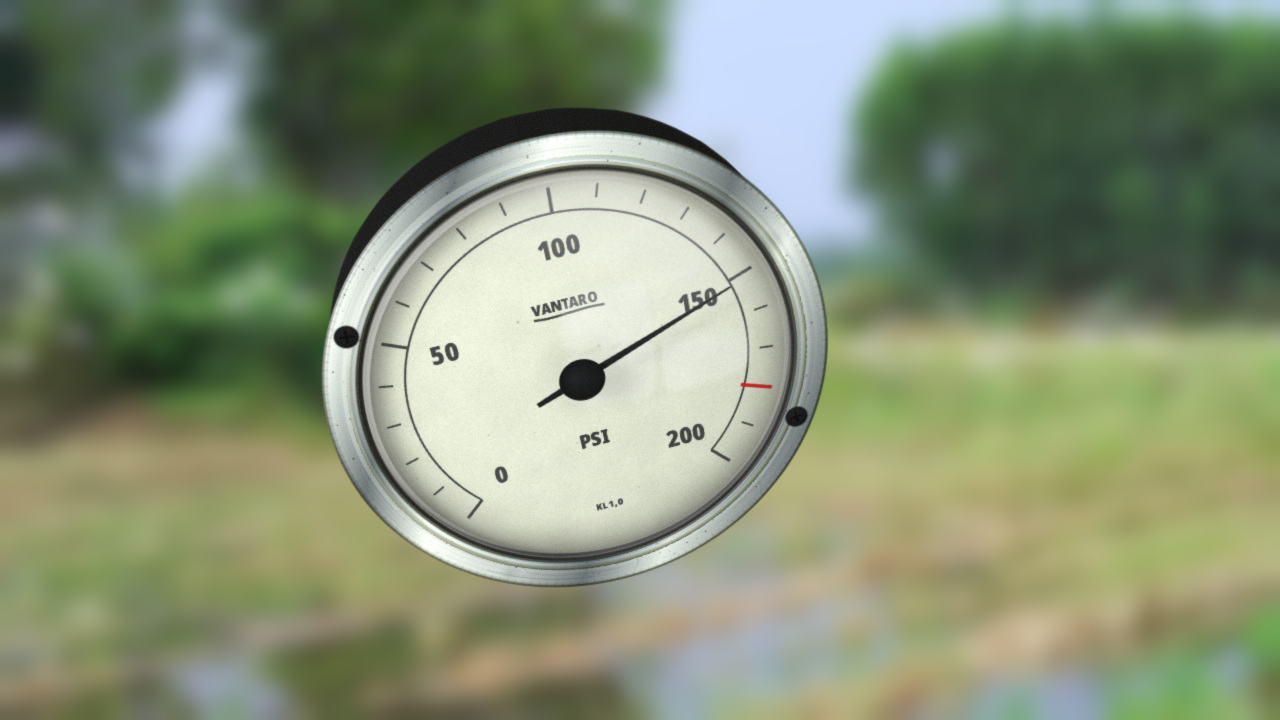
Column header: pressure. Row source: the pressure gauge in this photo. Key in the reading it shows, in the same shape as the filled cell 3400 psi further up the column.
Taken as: 150 psi
